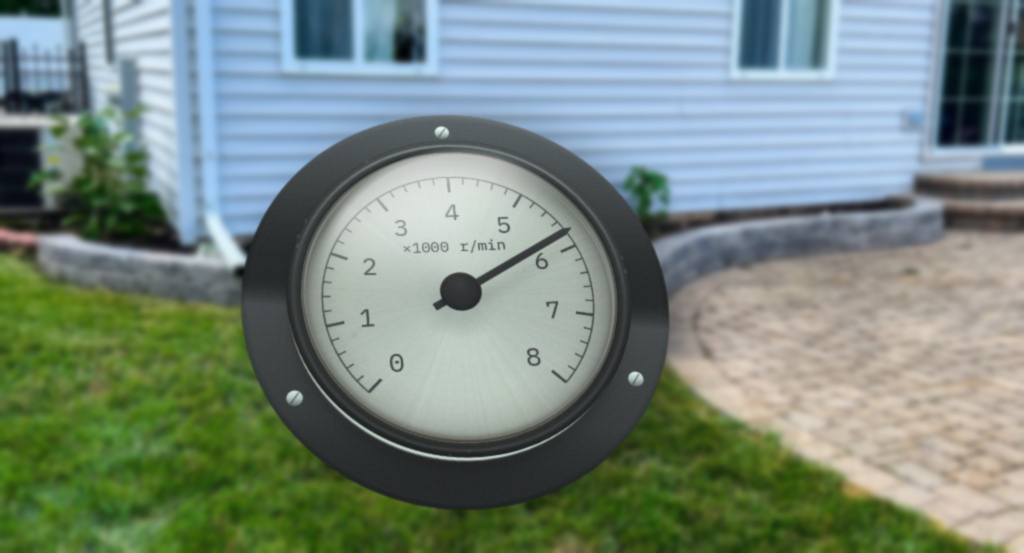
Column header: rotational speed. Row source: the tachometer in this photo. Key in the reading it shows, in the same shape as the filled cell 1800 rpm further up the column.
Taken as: 5800 rpm
